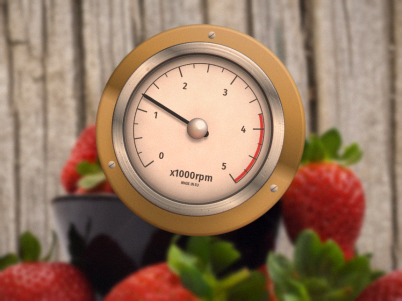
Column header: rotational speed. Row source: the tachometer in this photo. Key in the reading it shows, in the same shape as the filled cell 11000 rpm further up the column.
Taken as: 1250 rpm
